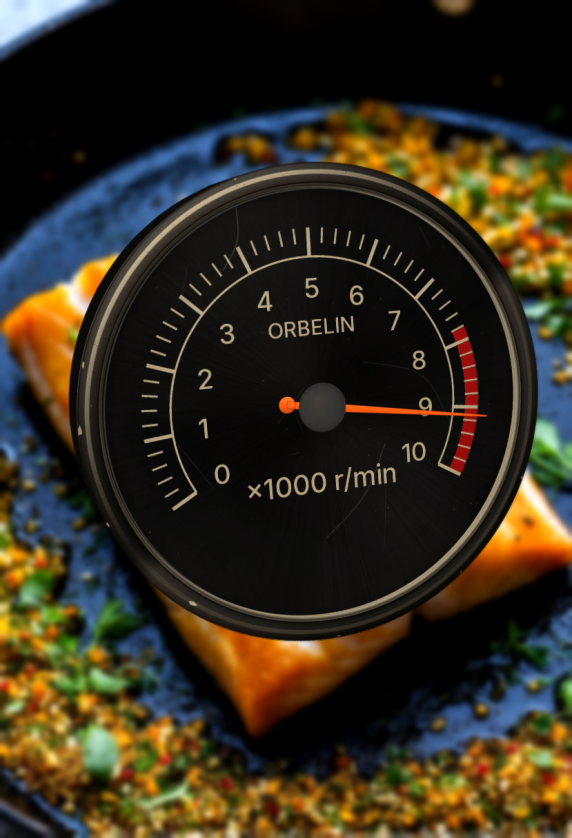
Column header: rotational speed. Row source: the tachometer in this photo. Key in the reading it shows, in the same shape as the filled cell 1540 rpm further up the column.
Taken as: 9100 rpm
